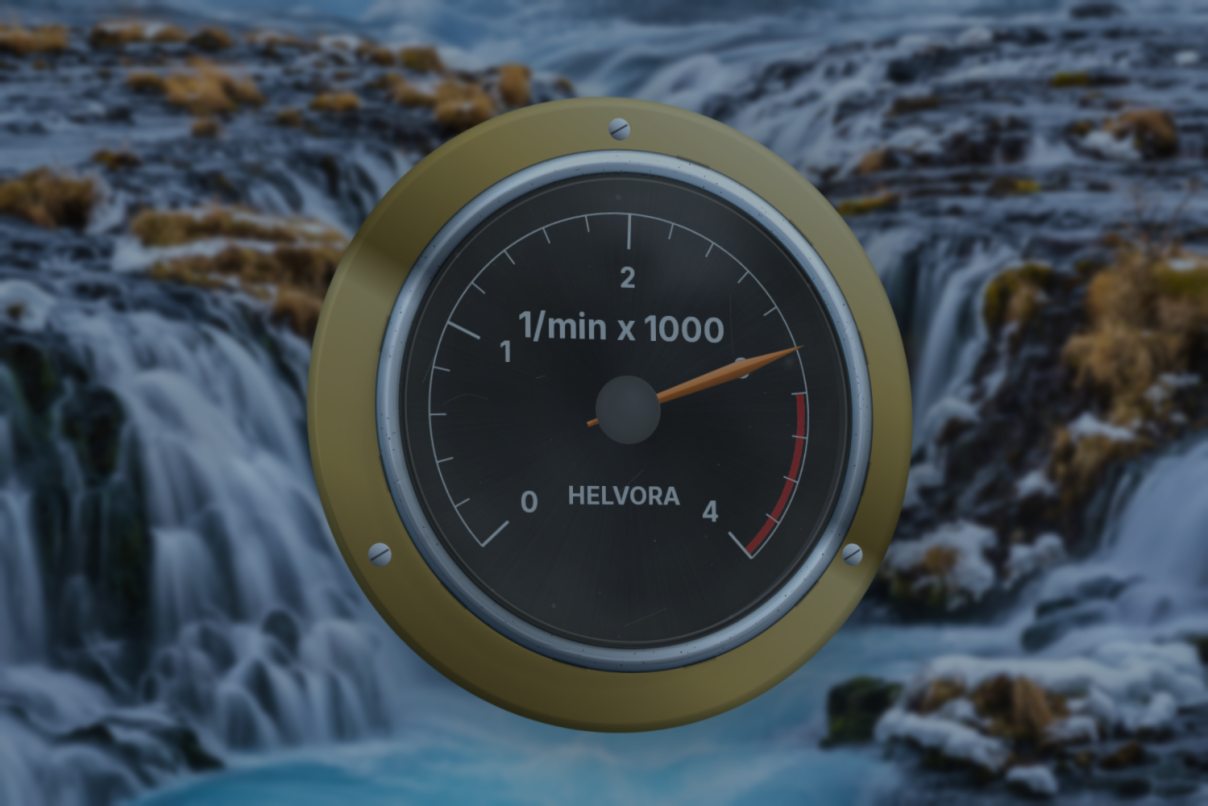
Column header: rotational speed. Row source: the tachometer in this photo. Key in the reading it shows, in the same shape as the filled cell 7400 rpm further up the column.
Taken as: 3000 rpm
